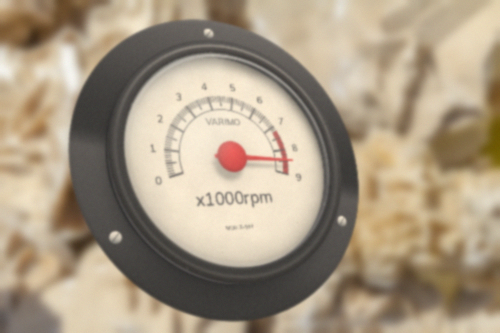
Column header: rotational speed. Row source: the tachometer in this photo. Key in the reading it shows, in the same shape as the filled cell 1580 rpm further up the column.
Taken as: 8500 rpm
